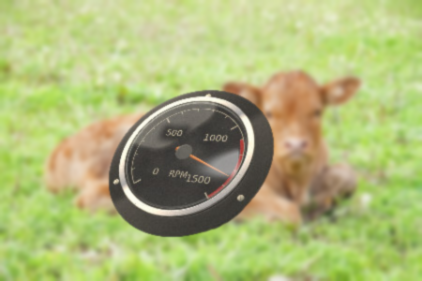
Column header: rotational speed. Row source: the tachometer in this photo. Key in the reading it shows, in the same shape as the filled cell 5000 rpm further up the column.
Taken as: 1350 rpm
